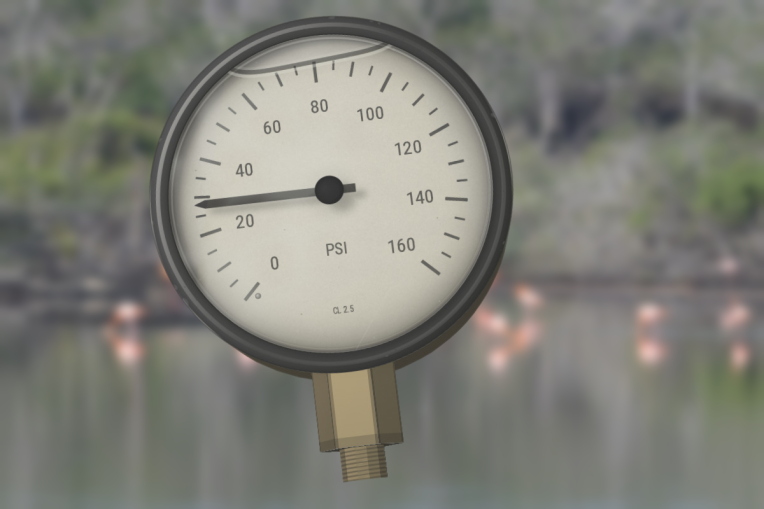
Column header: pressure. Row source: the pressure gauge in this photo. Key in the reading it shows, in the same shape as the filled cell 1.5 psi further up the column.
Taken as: 27.5 psi
